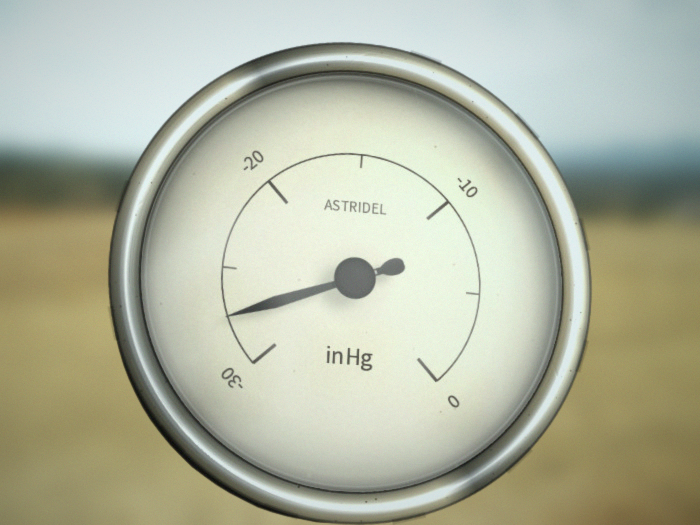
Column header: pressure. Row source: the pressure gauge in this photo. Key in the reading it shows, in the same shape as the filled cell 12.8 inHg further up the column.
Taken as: -27.5 inHg
